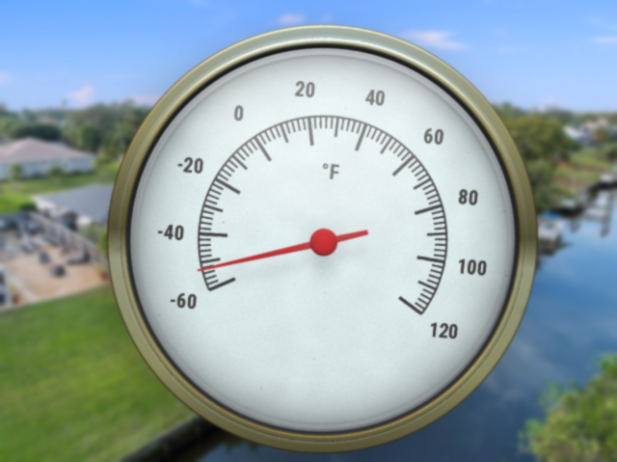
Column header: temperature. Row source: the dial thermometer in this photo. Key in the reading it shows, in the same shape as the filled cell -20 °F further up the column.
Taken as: -52 °F
